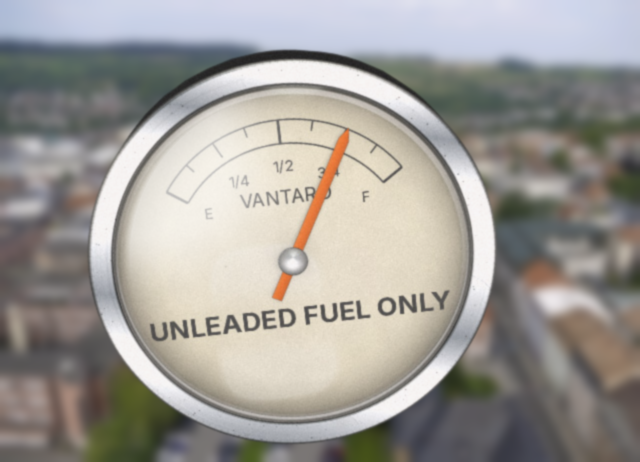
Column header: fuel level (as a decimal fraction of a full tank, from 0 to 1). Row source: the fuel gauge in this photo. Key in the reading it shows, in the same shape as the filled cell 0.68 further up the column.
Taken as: 0.75
